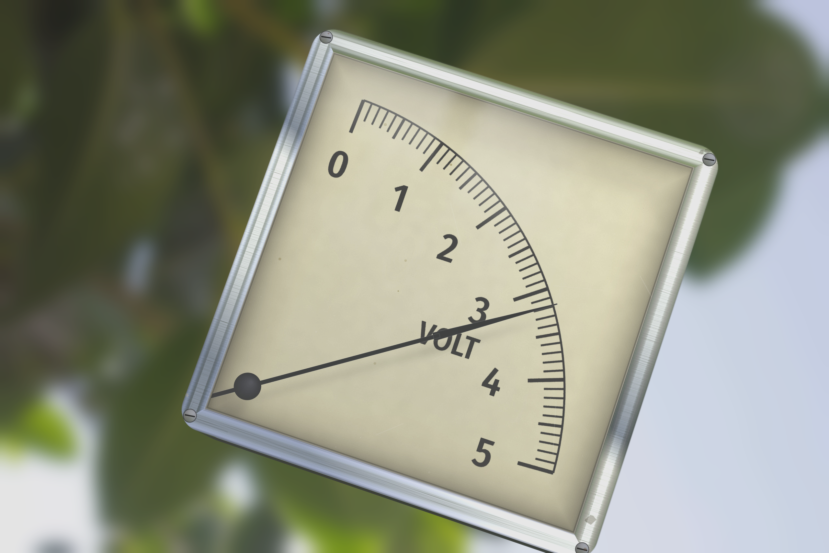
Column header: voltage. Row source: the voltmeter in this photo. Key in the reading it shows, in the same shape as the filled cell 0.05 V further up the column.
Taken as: 3.2 V
